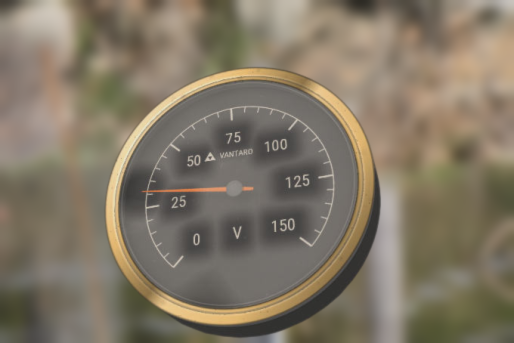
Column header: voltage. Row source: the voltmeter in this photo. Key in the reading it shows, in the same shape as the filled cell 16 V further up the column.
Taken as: 30 V
